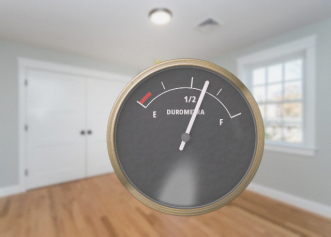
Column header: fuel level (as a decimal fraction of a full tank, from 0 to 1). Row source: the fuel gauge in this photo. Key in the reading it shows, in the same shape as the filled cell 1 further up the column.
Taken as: 0.625
